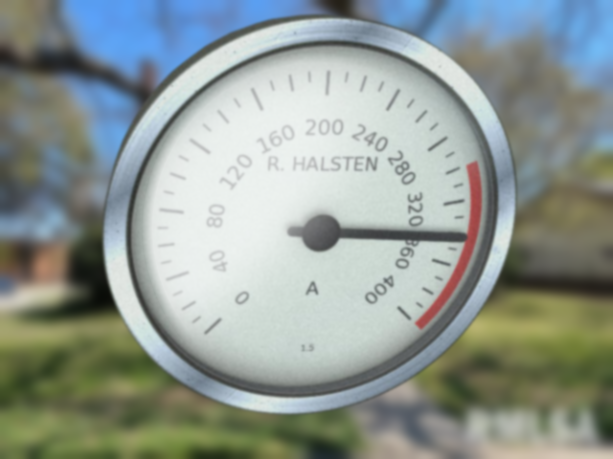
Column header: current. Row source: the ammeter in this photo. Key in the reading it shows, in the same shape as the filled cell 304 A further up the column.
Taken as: 340 A
